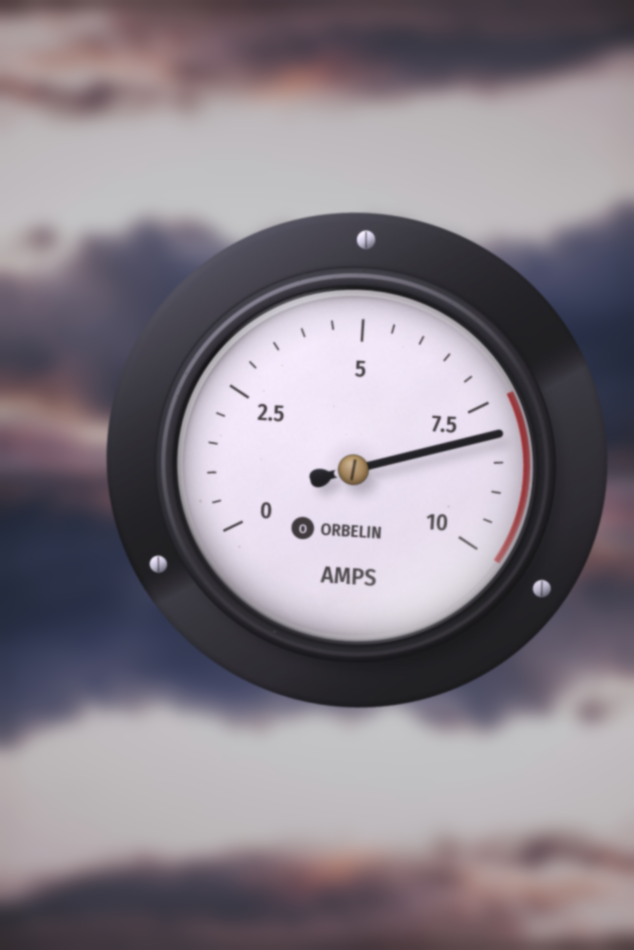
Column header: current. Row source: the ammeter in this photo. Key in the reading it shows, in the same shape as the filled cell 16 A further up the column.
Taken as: 8 A
